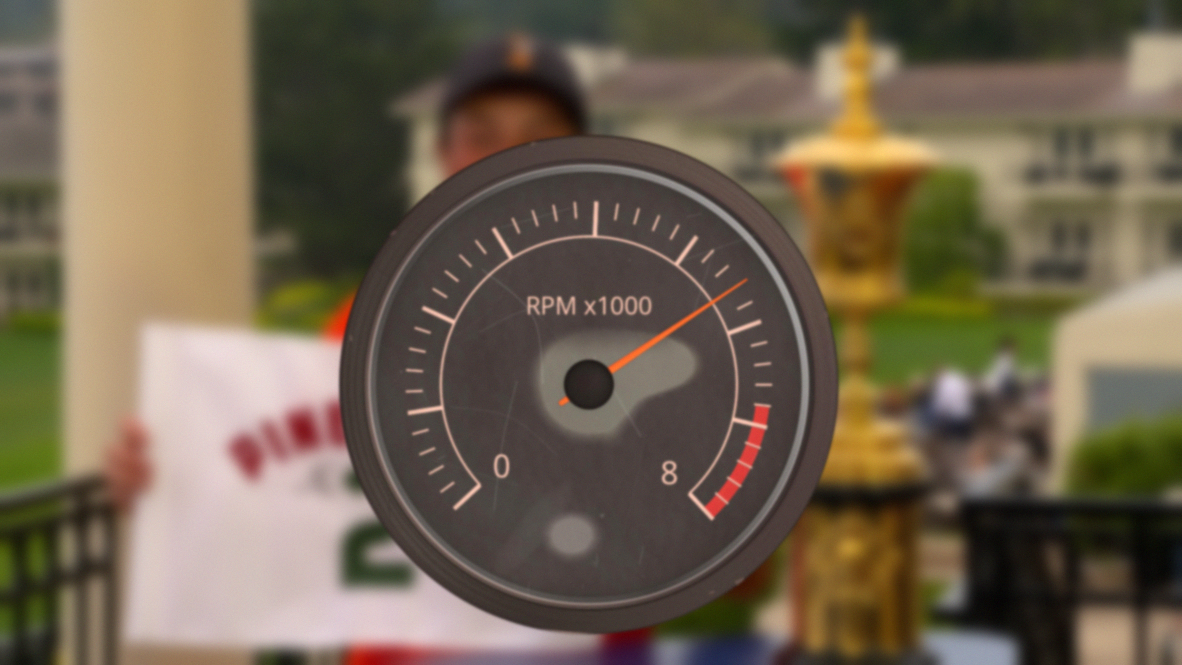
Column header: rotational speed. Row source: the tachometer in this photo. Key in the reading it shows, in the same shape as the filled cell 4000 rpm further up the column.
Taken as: 5600 rpm
